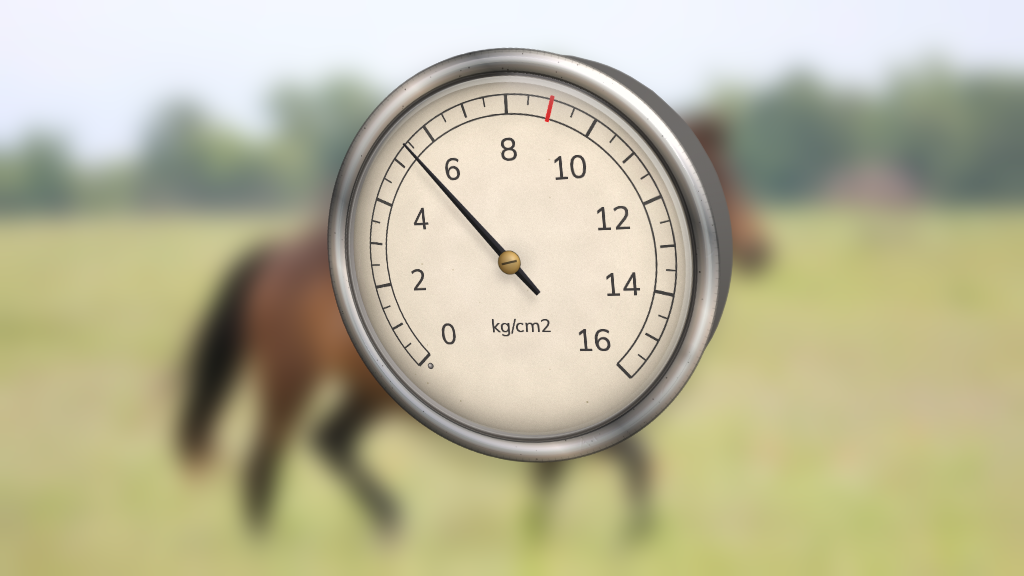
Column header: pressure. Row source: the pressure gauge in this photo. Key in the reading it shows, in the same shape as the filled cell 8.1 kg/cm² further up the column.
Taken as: 5.5 kg/cm²
